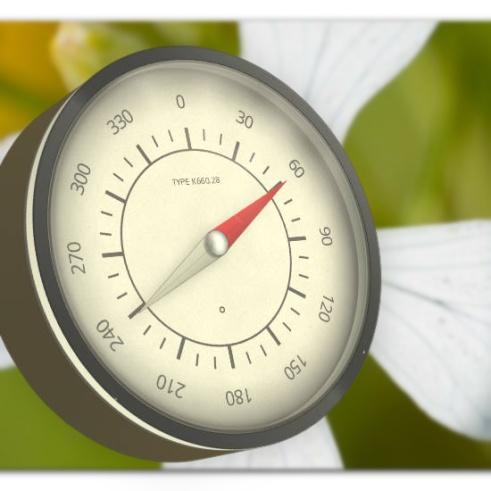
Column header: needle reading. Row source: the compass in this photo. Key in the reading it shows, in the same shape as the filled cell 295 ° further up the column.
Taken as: 60 °
